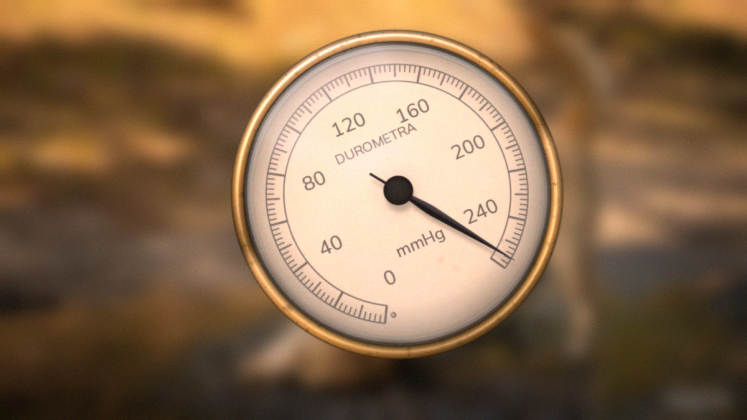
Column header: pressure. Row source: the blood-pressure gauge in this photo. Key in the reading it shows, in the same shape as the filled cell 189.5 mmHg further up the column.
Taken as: 256 mmHg
